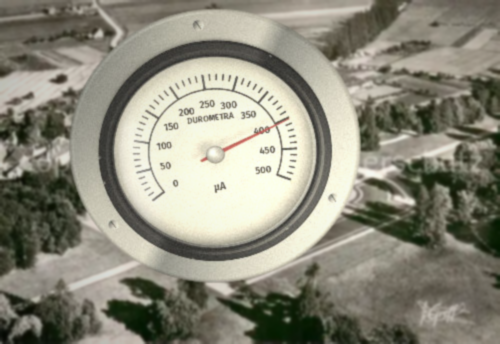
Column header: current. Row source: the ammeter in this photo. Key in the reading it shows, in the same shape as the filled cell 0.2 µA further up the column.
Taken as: 400 µA
